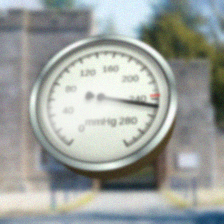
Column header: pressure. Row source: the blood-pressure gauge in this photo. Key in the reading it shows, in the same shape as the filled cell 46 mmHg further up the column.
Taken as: 250 mmHg
